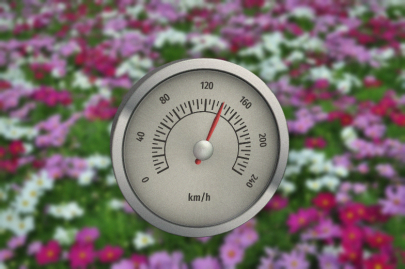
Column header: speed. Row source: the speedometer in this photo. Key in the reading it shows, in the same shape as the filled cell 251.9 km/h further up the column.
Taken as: 140 km/h
